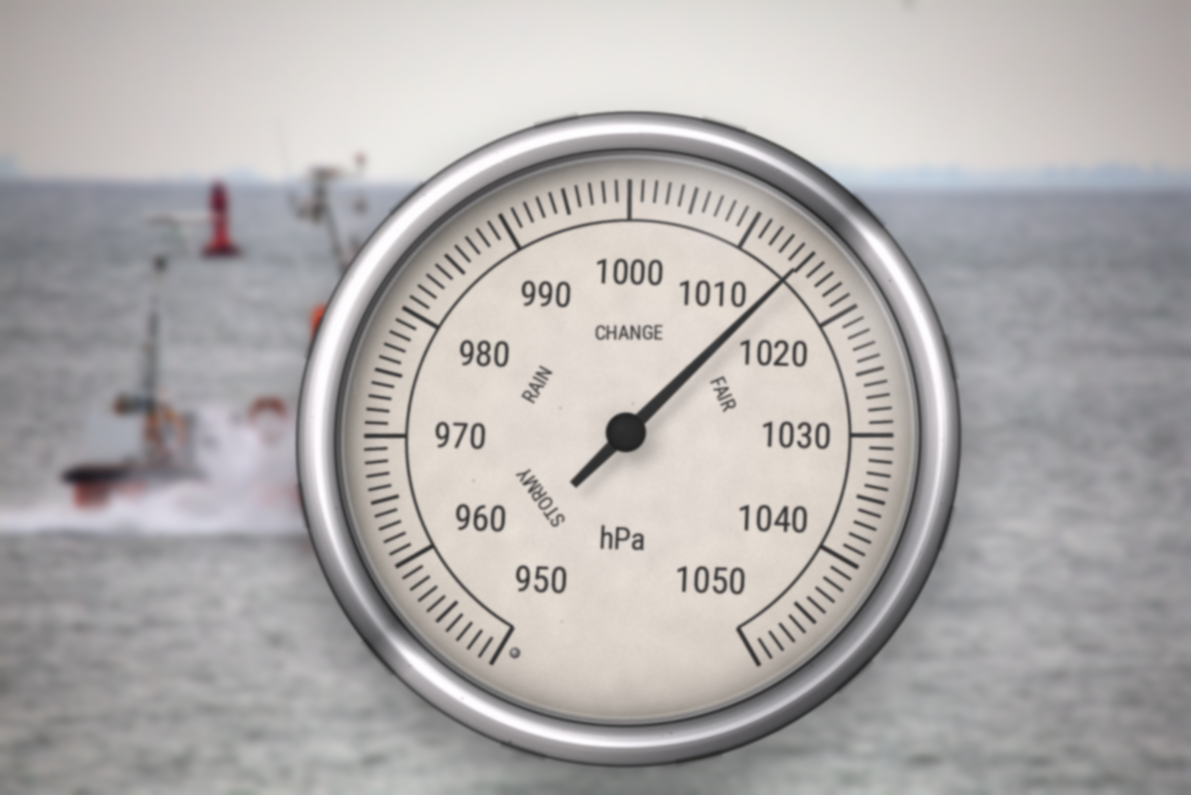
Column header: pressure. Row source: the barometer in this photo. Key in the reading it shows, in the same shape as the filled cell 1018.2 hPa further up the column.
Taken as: 1015 hPa
